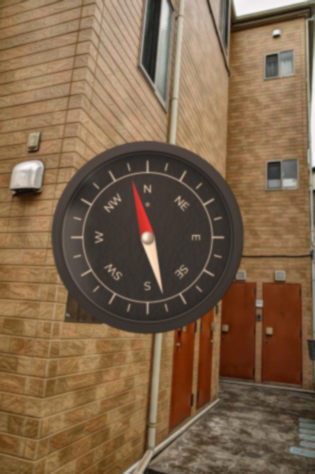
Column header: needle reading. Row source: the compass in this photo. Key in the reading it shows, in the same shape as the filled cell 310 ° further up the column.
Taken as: 345 °
